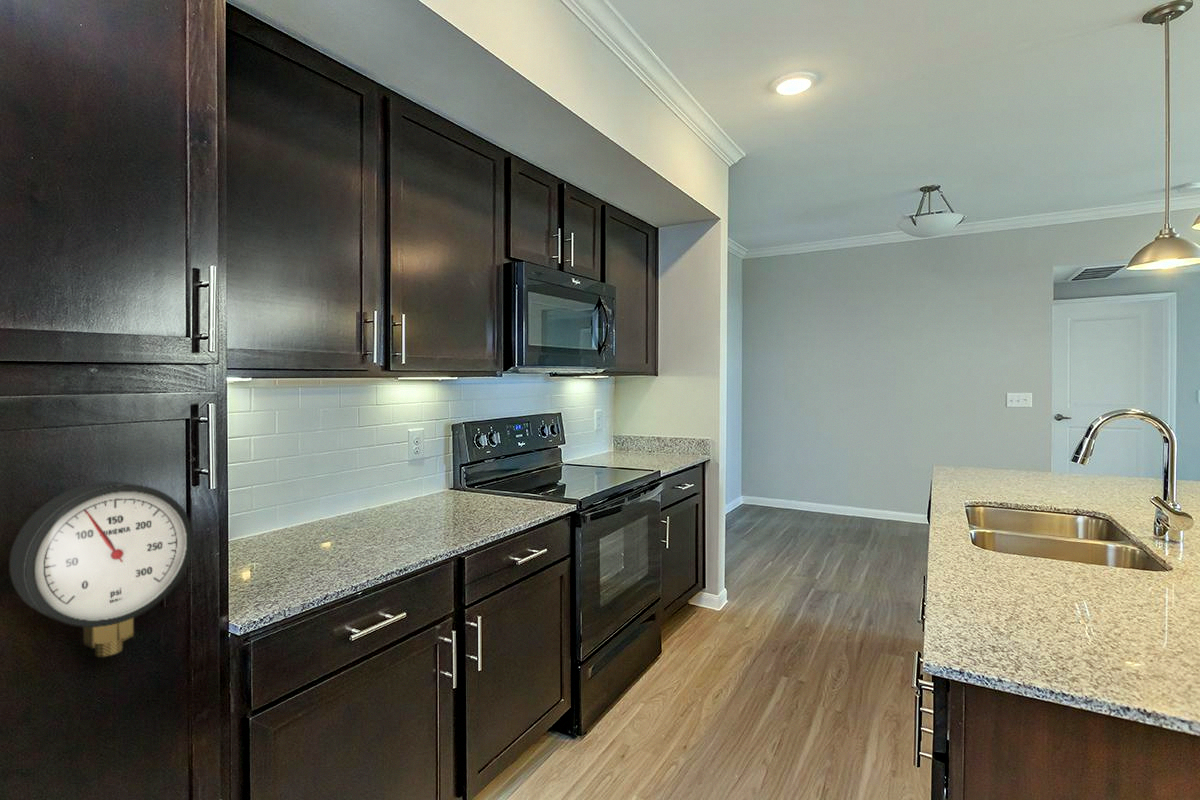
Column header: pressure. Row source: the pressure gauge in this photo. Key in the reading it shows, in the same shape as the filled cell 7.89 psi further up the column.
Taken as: 120 psi
